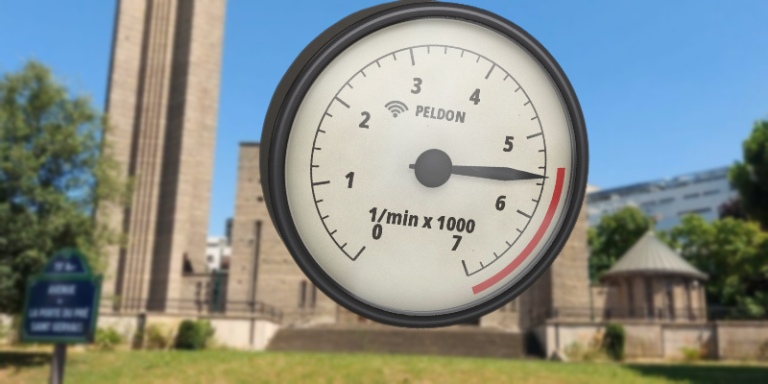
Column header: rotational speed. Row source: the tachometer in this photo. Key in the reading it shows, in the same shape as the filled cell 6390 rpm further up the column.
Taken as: 5500 rpm
